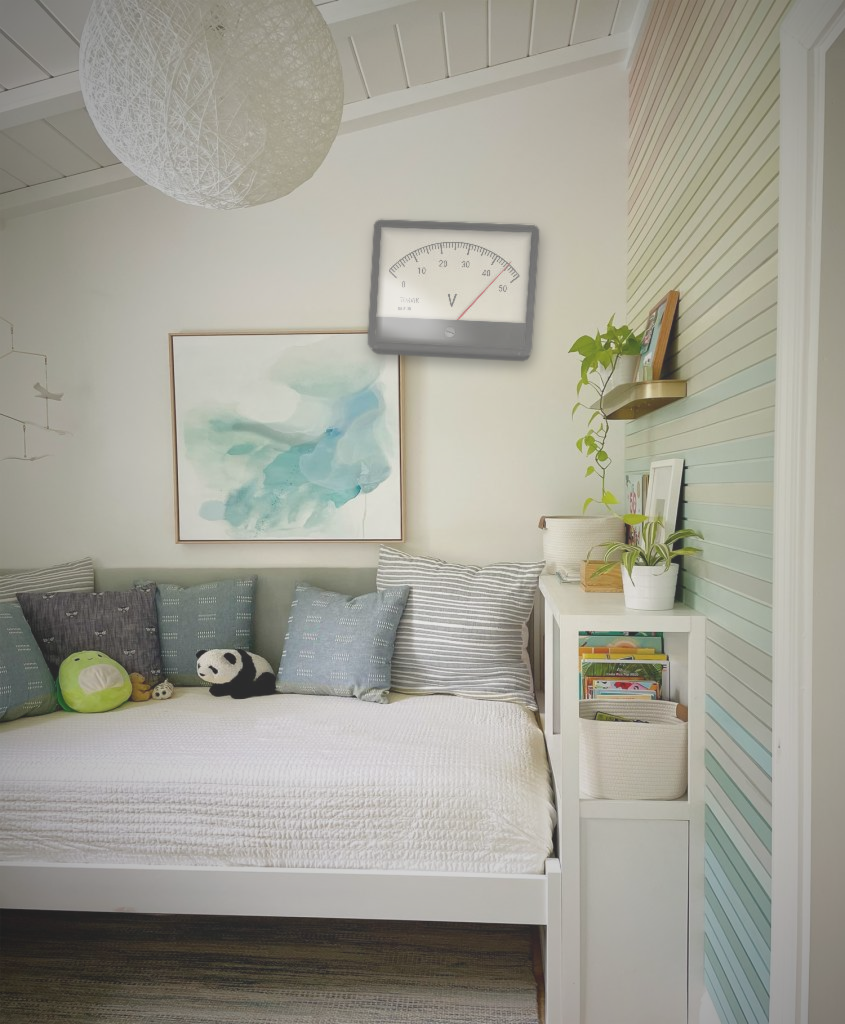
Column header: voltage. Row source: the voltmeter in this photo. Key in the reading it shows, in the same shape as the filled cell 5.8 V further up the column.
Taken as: 45 V
